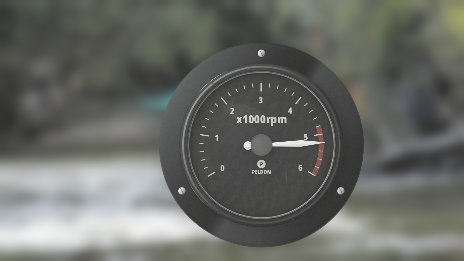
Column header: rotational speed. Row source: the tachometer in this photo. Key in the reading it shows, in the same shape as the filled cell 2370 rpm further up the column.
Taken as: 5200 rpm
